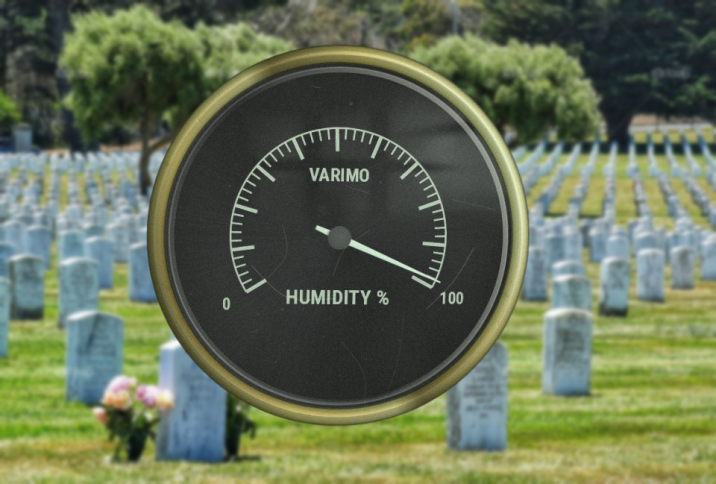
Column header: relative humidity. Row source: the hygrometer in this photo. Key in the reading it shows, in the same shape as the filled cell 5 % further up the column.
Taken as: 98 %
